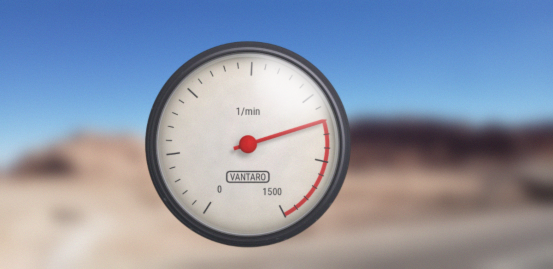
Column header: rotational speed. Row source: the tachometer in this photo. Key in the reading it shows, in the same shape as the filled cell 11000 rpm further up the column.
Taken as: 1100 rpm
